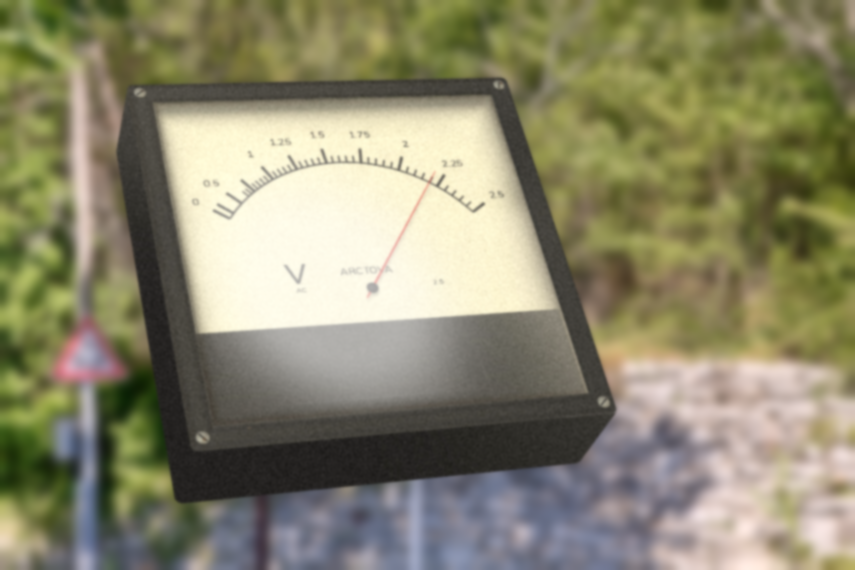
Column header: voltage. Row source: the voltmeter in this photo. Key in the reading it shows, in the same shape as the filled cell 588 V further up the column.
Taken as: 2.2 V
